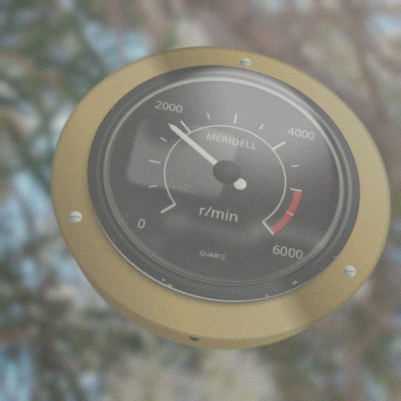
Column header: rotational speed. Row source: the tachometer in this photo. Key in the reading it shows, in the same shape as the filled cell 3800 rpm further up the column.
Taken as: 1750 rpm
